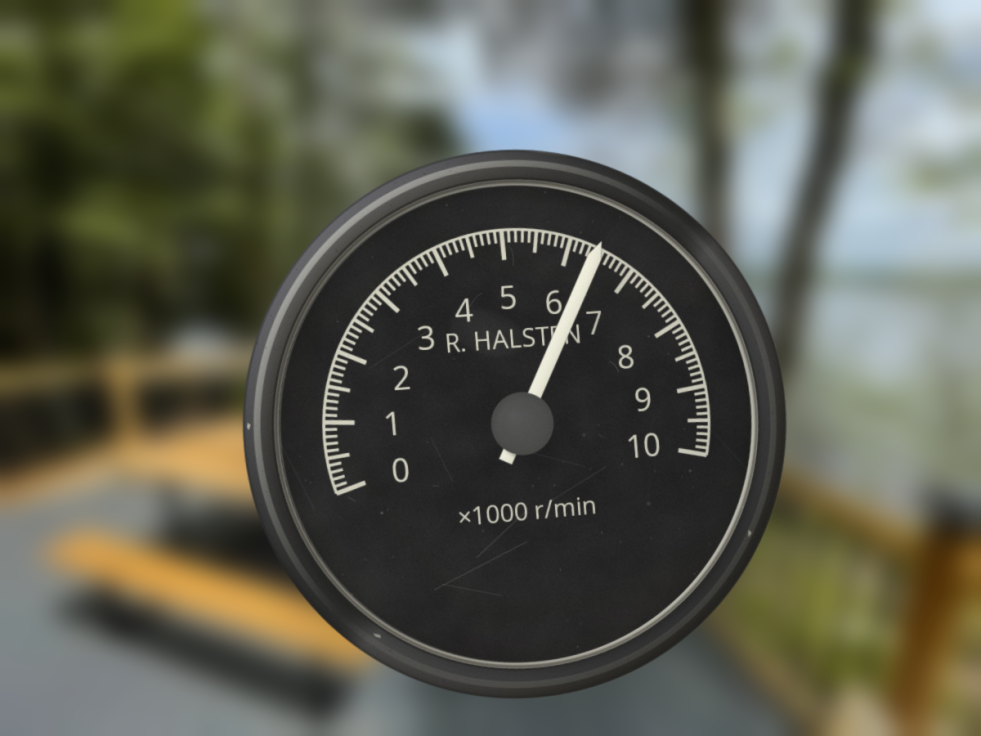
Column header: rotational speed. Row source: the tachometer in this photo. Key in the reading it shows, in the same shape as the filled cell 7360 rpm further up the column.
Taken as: 6400 rpm
